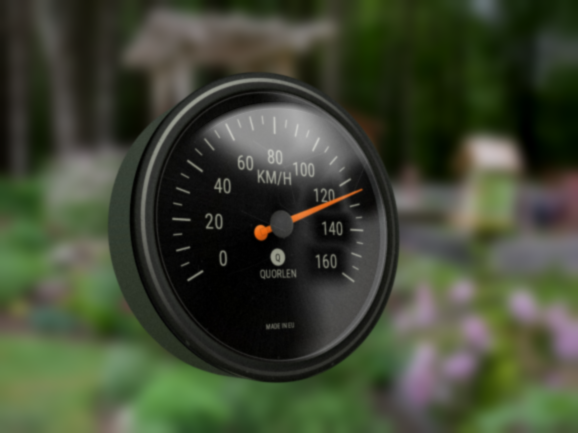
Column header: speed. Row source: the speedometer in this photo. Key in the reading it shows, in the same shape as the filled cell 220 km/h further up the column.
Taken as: 125 km/h
